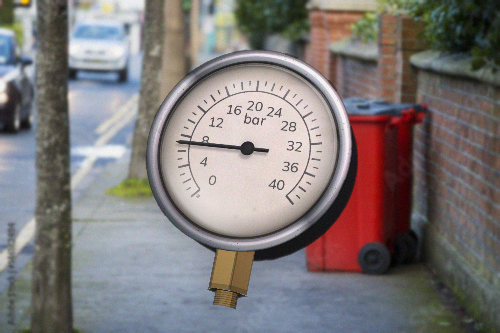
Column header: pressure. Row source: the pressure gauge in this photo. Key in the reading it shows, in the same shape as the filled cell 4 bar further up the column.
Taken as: 7 bar
